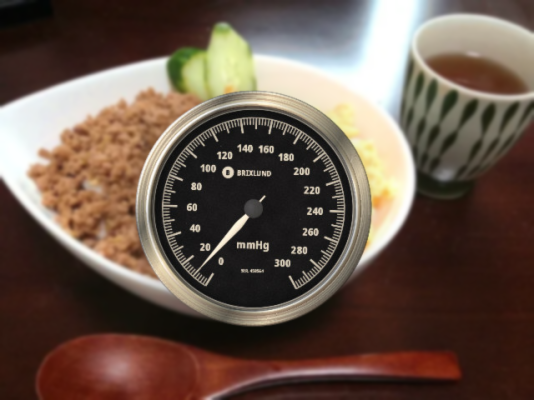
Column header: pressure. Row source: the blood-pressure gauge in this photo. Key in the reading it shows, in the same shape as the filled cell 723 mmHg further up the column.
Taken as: 10 mmHg
